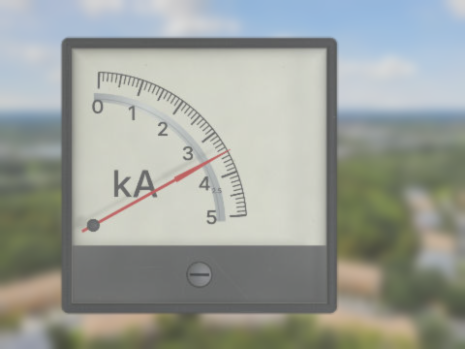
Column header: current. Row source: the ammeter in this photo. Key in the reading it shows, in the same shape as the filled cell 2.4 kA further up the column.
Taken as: 3.5 kA
